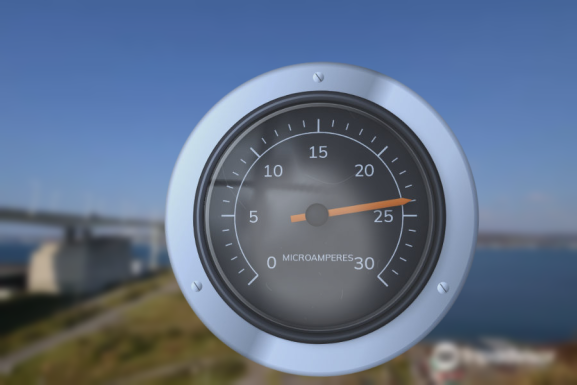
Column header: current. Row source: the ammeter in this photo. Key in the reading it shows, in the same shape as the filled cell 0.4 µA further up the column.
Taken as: 24 µA
